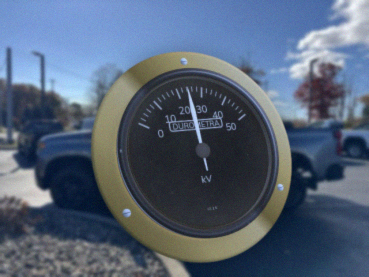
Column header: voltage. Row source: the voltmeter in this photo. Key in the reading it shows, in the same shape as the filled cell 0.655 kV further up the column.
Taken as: 24 kV
